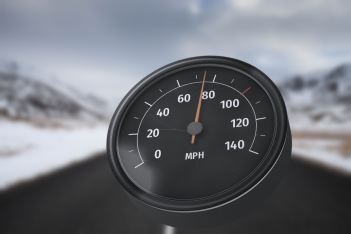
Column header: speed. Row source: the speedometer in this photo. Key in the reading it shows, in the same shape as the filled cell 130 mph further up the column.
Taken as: 75 mph
